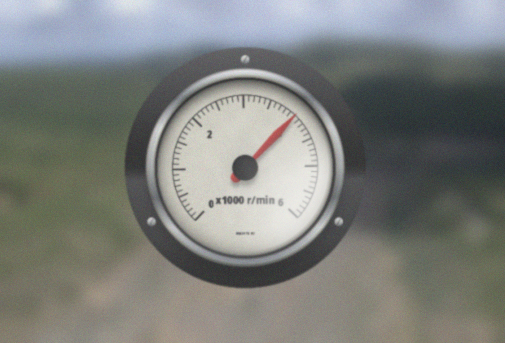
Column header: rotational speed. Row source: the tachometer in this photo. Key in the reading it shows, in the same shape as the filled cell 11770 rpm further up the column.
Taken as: 4000 rpm
